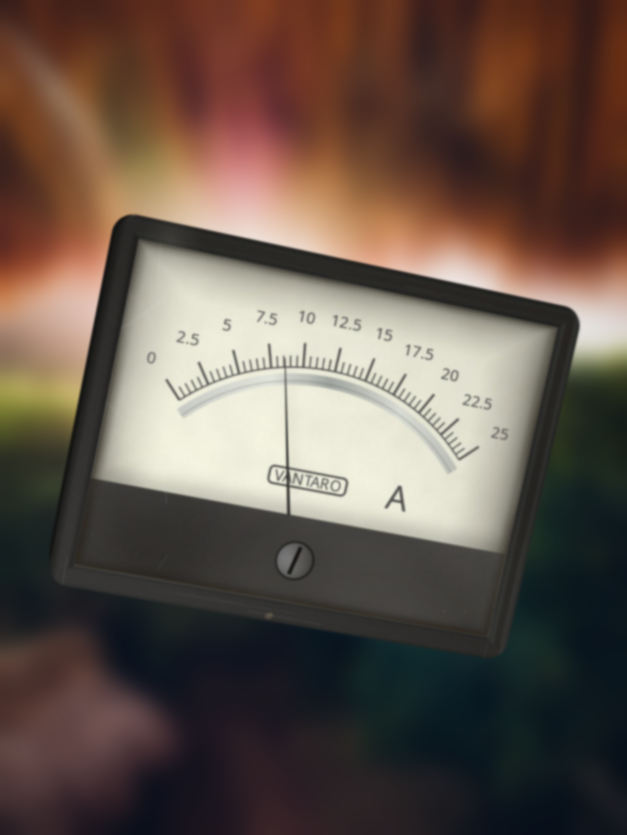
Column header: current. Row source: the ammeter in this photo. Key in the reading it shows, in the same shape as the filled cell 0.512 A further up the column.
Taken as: 8.5 A
